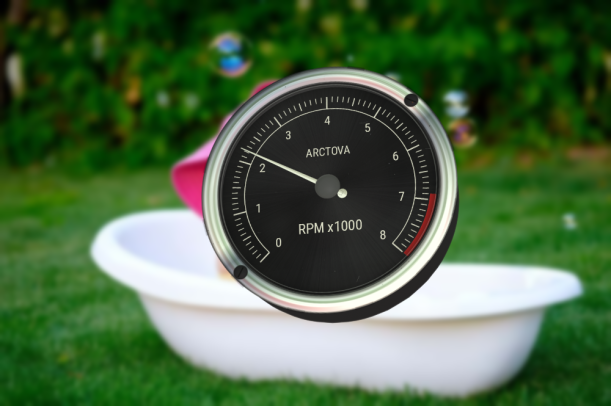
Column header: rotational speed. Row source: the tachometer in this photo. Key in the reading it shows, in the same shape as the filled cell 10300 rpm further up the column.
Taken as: 2200 rpm
